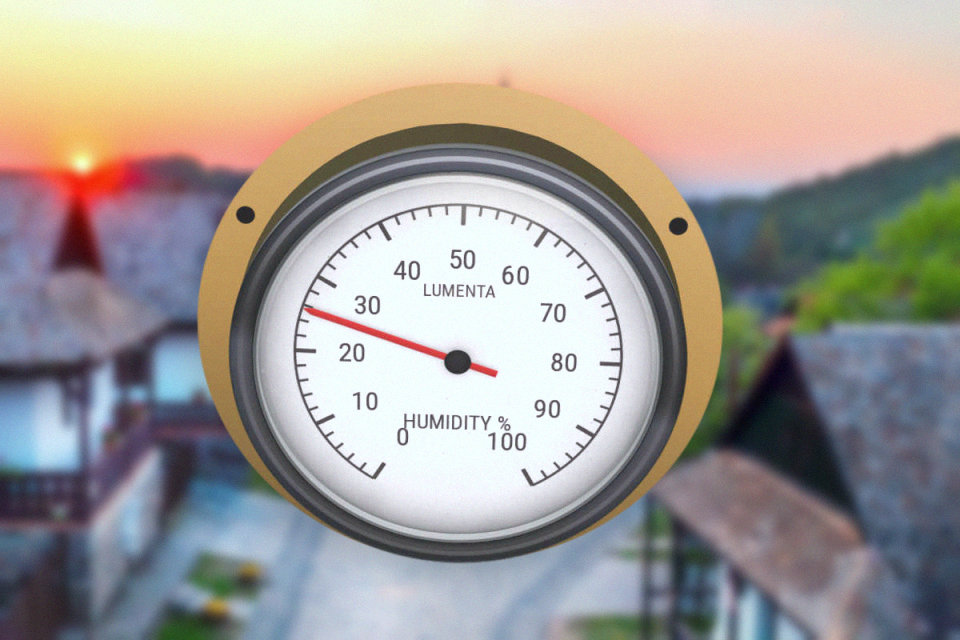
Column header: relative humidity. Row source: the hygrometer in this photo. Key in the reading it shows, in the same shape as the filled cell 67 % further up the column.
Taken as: 26 %
